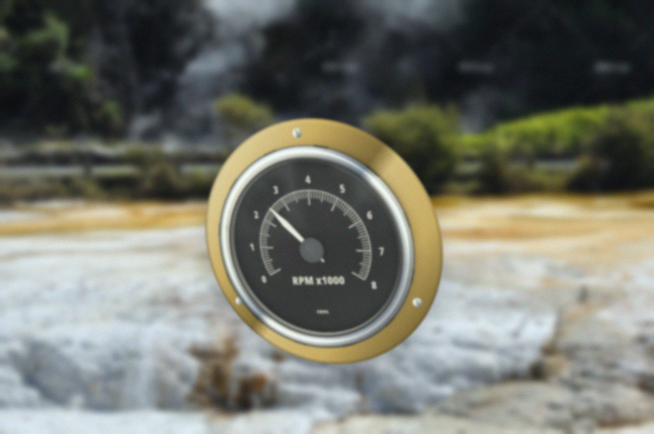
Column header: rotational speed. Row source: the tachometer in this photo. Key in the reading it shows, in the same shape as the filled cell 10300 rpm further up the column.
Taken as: 2500 rpm
